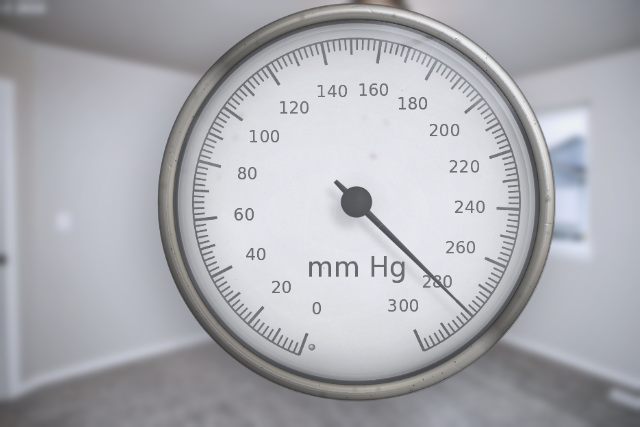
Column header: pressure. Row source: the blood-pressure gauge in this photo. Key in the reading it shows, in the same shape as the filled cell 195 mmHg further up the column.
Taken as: 280 mmHg
